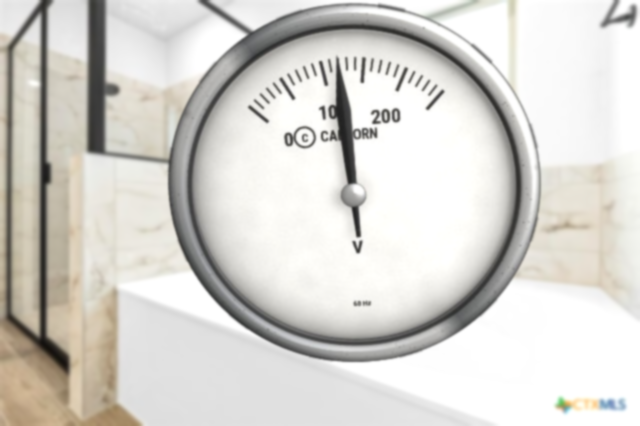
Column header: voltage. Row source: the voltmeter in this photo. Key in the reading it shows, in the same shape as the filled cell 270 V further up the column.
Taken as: 120 V
